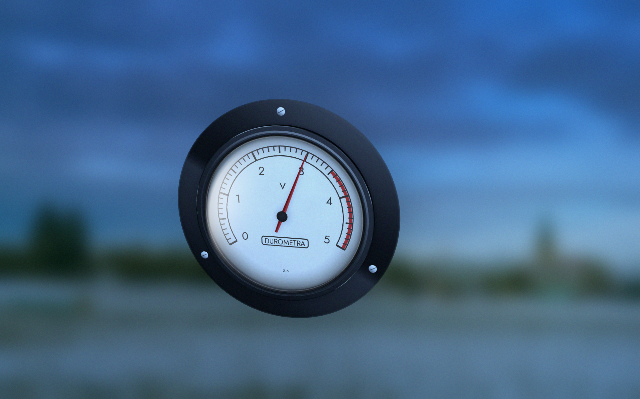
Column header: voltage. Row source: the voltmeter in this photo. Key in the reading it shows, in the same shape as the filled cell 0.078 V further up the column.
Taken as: 3 V
